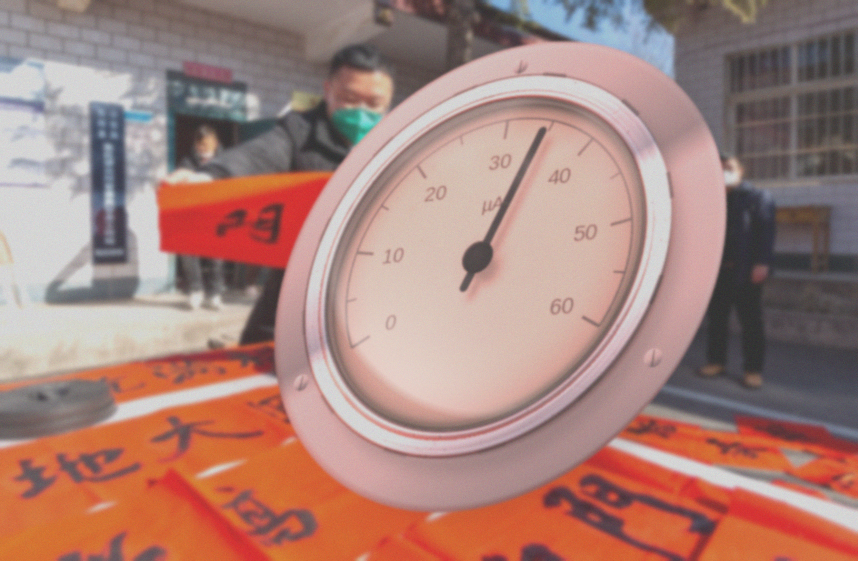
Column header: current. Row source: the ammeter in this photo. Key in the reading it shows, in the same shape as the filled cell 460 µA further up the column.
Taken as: 35 µA
